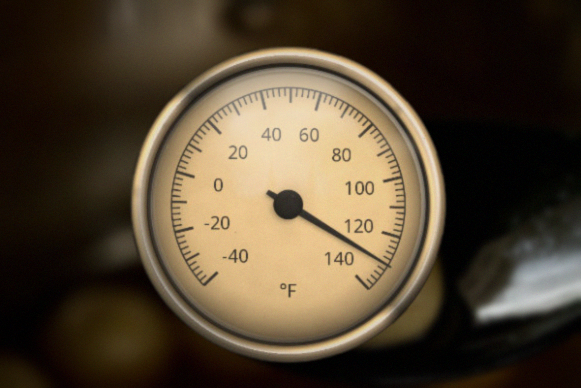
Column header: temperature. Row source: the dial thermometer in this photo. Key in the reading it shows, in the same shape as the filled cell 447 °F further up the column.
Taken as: 130 °F
